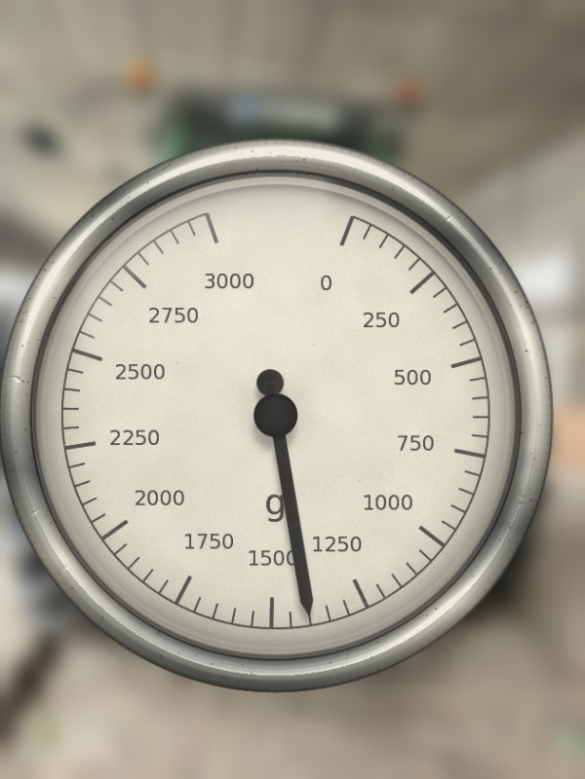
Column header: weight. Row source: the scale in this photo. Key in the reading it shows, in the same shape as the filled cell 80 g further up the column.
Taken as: 1400 g
